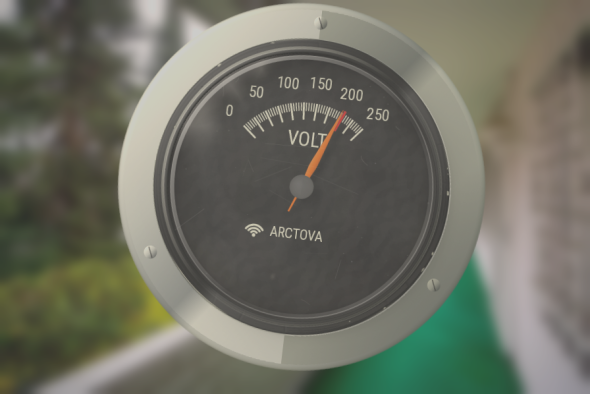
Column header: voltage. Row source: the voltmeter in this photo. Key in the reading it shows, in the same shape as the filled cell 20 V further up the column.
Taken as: 200 V
